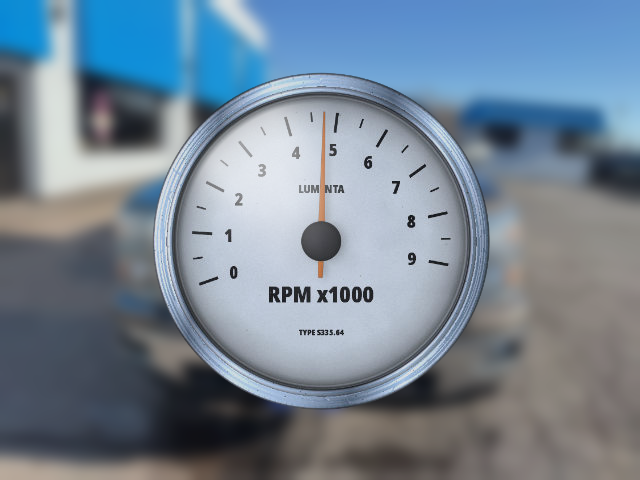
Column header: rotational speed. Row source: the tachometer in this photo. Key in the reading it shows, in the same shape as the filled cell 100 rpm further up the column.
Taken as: 4750 rpm
